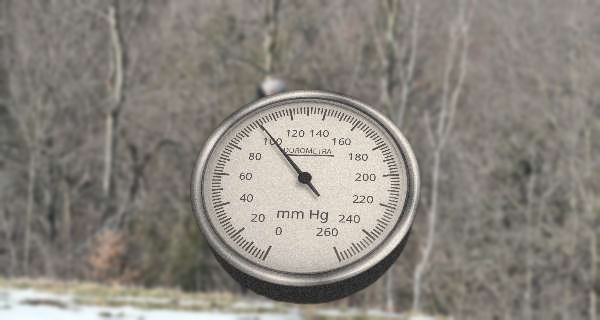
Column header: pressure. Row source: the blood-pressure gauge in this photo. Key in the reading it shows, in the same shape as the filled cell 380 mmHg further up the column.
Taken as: 100 mmHg
